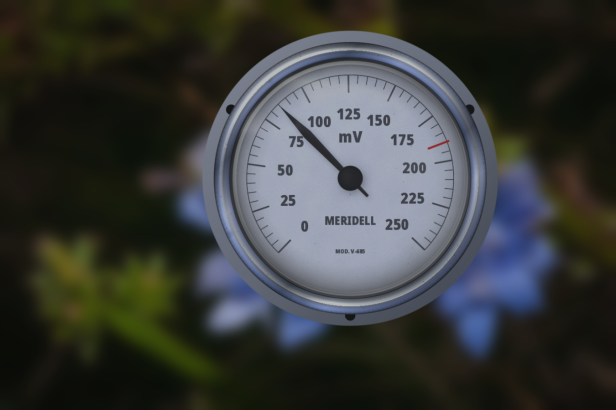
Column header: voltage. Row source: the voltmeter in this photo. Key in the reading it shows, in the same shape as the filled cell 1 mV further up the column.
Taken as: 85 mV
